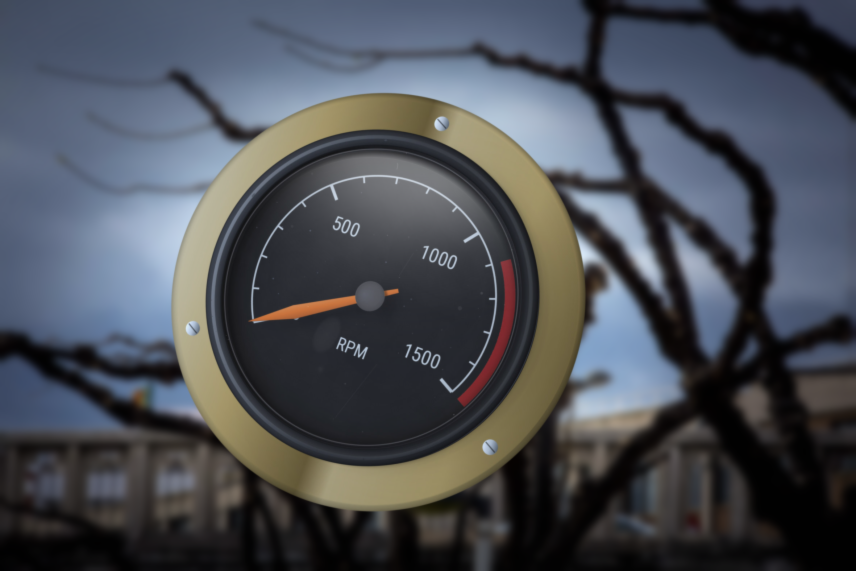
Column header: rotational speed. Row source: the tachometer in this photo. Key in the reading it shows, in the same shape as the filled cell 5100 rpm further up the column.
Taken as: 0 rpm
